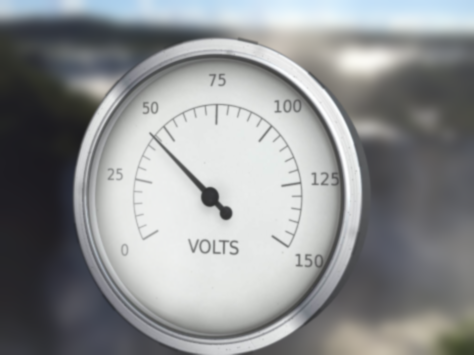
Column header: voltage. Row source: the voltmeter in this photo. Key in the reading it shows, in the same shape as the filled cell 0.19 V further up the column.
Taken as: 45 V
